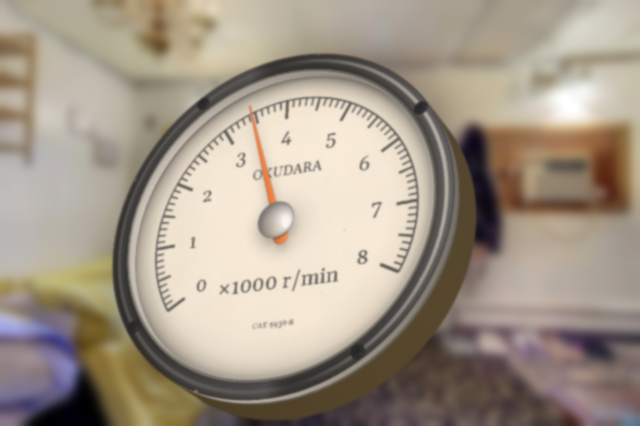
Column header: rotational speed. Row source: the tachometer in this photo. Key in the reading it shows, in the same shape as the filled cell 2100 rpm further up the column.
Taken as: 3500 rpm
